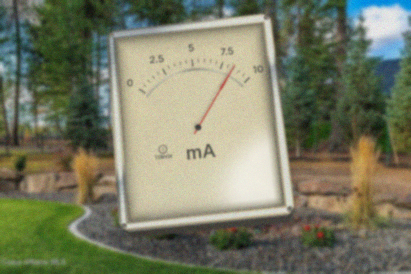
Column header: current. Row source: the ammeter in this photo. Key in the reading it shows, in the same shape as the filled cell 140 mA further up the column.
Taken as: 8.5 mA
